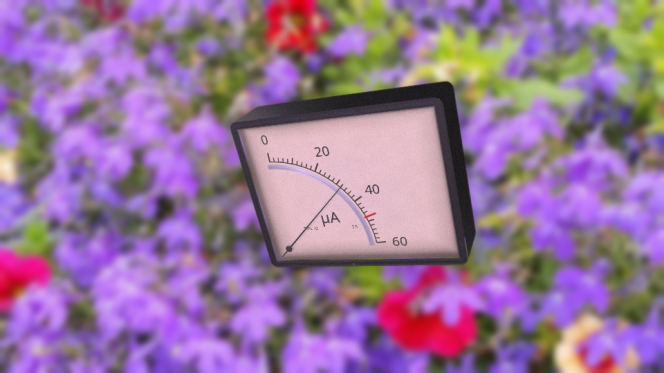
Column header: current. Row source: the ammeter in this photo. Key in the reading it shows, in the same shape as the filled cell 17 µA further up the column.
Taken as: 32 µA
